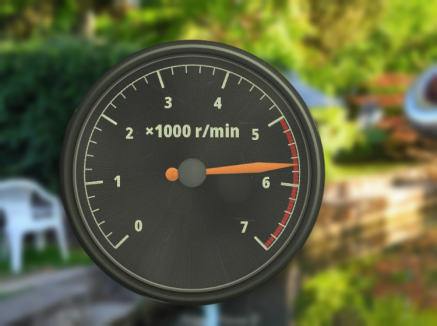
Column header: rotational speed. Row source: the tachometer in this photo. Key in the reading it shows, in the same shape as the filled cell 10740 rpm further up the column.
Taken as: 5700 rpm
